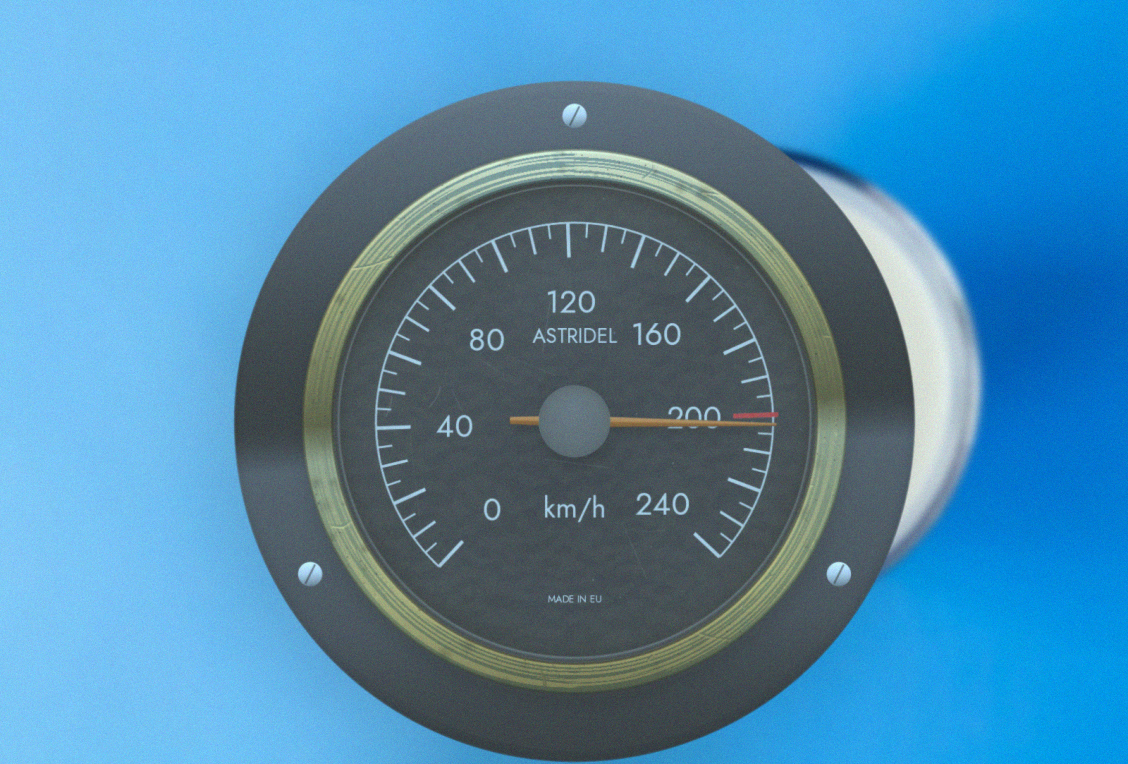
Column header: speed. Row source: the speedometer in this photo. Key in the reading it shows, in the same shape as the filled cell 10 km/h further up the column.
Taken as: 202.5 km/h
